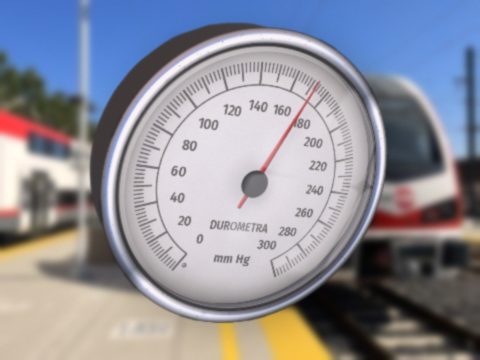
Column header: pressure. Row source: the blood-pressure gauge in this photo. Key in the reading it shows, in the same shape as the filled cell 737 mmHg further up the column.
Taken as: 170 mmHg
